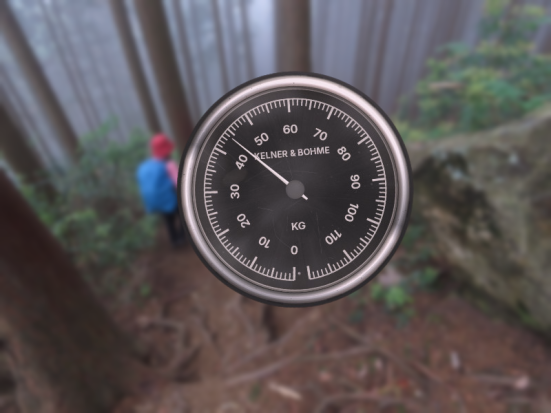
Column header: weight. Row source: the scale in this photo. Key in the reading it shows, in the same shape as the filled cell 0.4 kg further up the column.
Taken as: 44 kg
